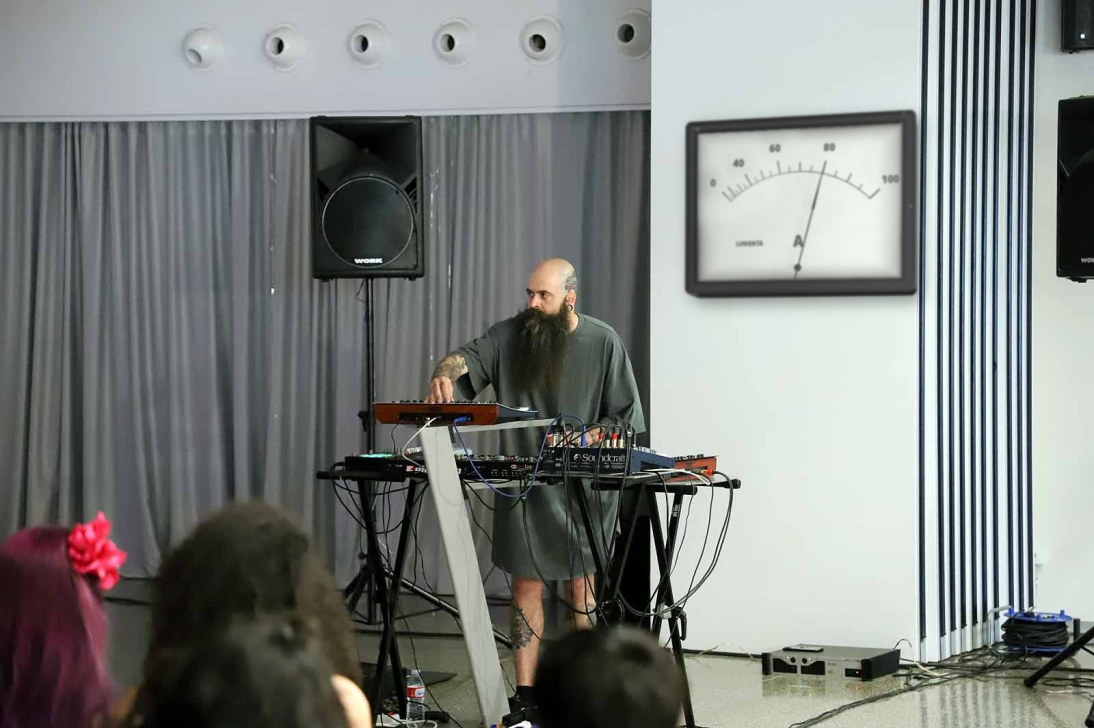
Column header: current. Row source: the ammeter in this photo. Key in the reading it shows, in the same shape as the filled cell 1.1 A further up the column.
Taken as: 80 A
